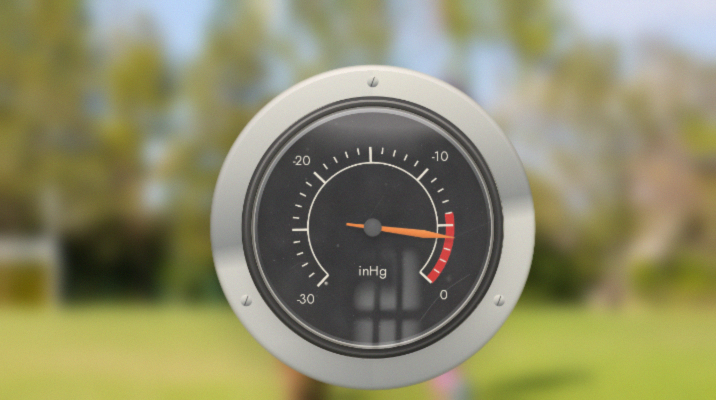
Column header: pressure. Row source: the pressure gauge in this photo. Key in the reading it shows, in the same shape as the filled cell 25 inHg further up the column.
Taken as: -4 inHg
